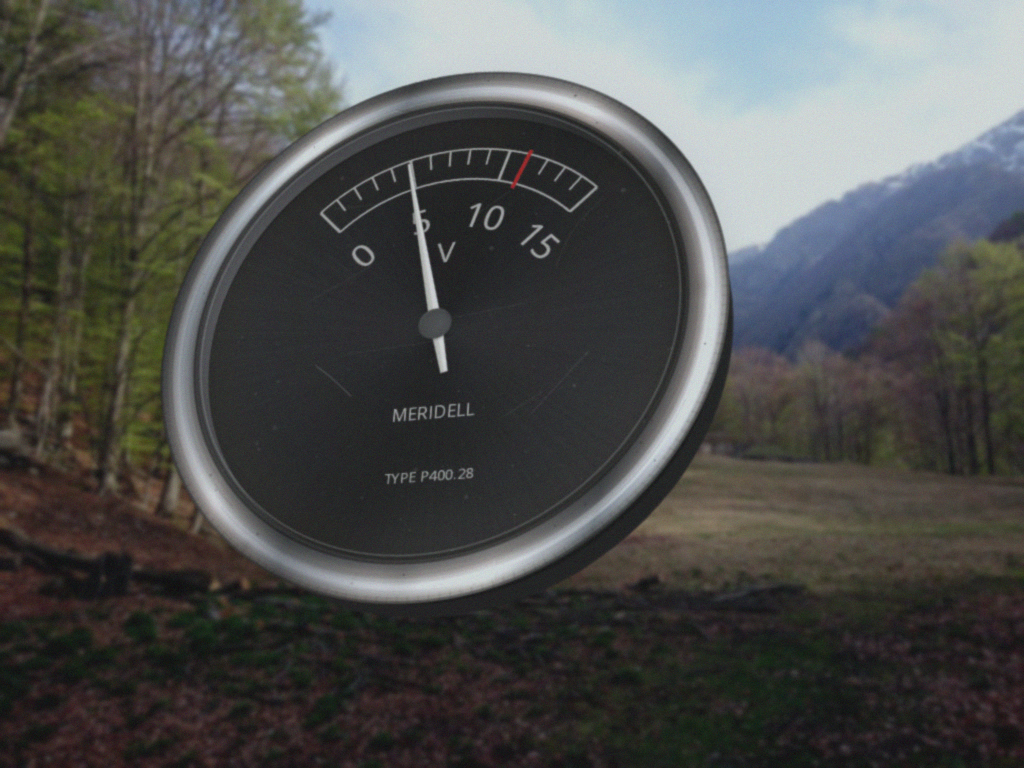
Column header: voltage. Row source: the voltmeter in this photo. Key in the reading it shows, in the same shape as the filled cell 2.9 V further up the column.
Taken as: 5 V
